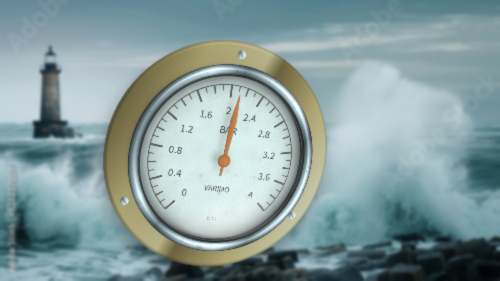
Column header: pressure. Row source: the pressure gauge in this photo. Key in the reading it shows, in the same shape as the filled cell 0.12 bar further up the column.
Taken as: 2.1 bar
